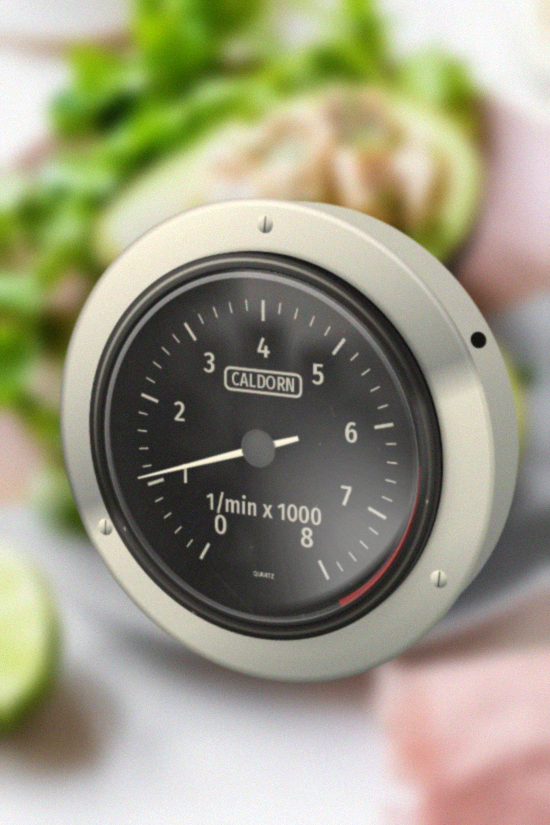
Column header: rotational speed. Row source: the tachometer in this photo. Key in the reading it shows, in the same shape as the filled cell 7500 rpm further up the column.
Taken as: 1100 rpm
